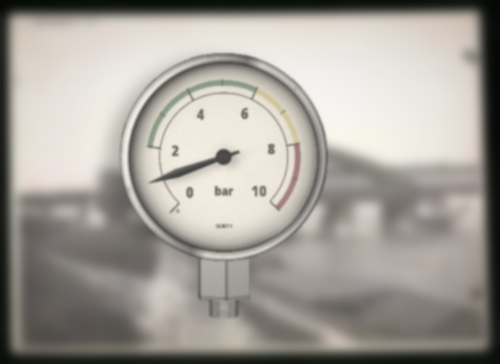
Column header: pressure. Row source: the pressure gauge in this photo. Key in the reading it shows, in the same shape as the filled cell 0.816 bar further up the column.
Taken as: 1 bar
